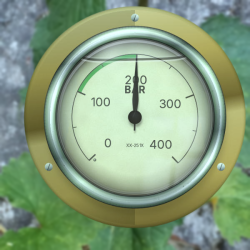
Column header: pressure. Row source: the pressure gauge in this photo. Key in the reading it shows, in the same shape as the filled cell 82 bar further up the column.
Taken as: 200 bar
